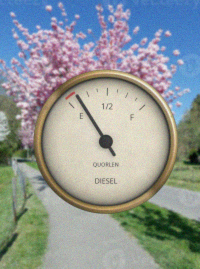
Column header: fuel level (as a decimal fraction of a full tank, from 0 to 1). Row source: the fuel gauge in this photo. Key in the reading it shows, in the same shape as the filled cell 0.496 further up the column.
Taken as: 0.125
